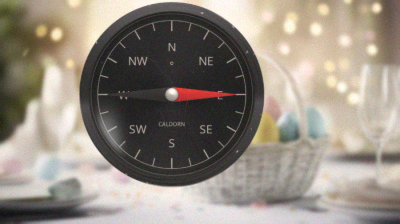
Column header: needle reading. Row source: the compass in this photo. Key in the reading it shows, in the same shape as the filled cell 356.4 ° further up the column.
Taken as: 90 °
